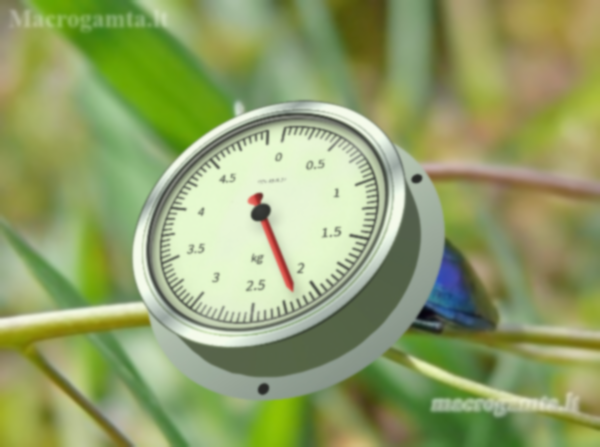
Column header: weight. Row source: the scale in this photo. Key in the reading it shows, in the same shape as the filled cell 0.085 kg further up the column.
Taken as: 2.15 kg
